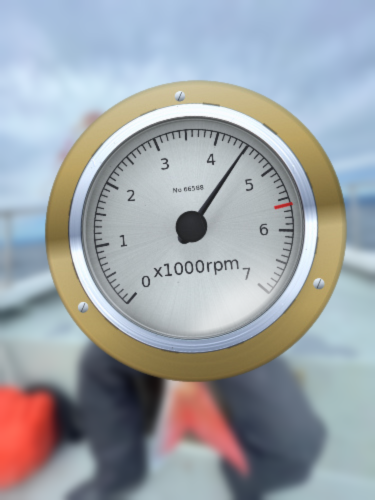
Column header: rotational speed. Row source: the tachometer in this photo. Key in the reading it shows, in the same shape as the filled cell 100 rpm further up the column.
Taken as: 4500 rpm
